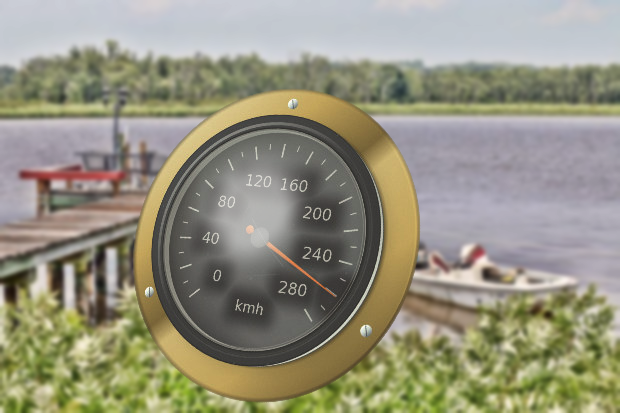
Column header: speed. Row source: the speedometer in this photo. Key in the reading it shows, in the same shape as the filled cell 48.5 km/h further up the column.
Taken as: 260 km/h
